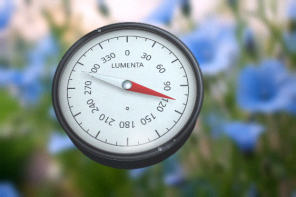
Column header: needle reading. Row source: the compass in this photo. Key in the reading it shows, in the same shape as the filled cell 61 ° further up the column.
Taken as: 110 °
